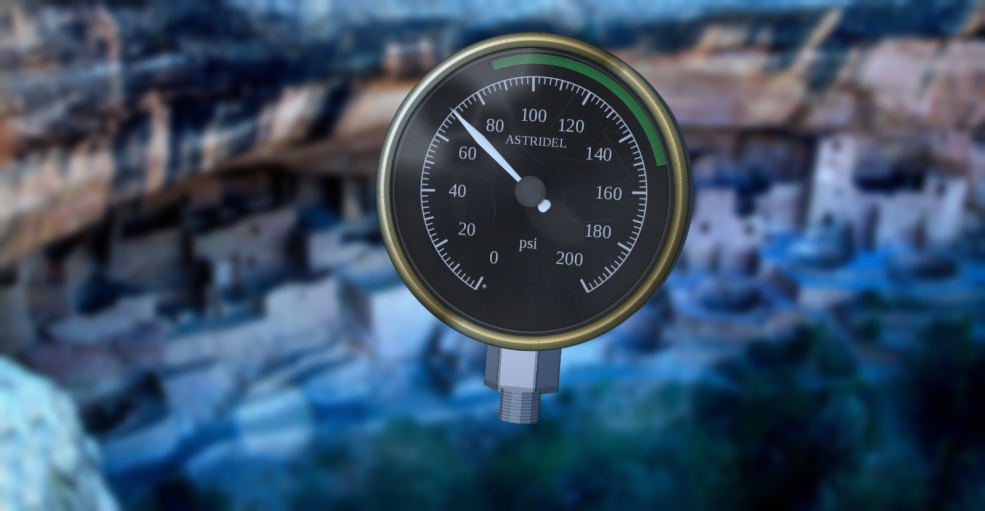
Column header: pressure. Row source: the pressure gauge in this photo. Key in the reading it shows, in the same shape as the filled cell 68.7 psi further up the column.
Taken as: 70 psi
